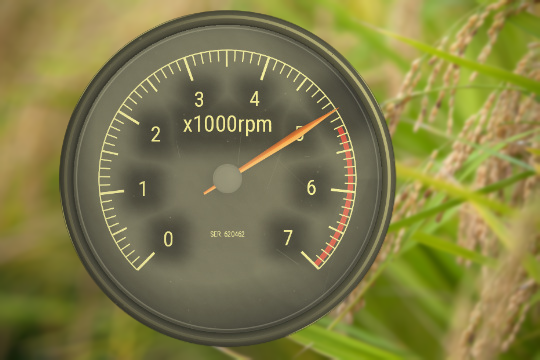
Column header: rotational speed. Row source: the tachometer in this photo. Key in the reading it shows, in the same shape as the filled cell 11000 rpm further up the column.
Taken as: 5000 rpm
